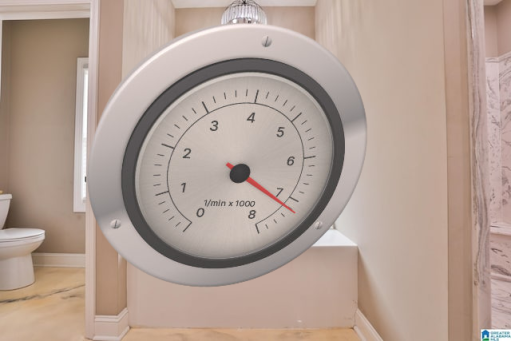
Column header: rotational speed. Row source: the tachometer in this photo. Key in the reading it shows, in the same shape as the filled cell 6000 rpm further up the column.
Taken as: 7200 rpm
